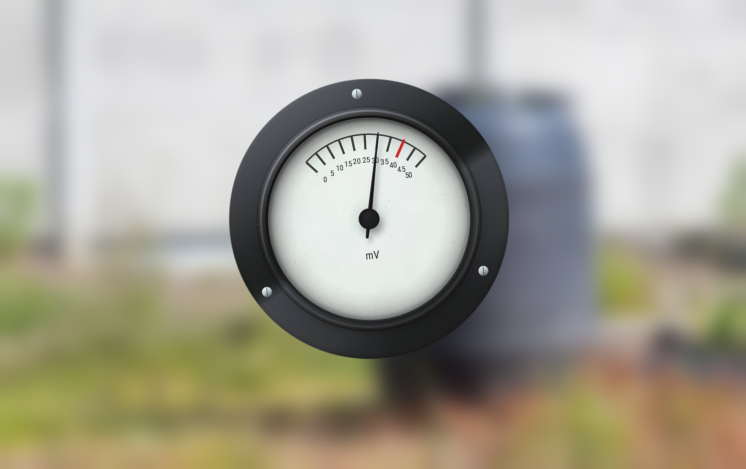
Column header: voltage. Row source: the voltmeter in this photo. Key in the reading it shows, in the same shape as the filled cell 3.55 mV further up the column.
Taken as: 30 mV
